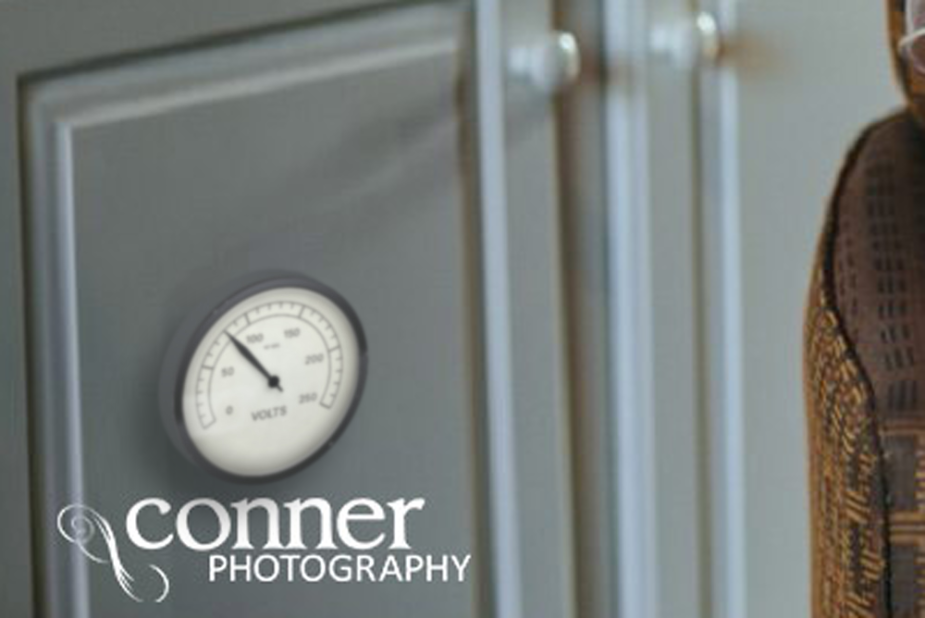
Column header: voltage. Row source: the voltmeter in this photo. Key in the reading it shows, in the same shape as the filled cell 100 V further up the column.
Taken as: 80 V
